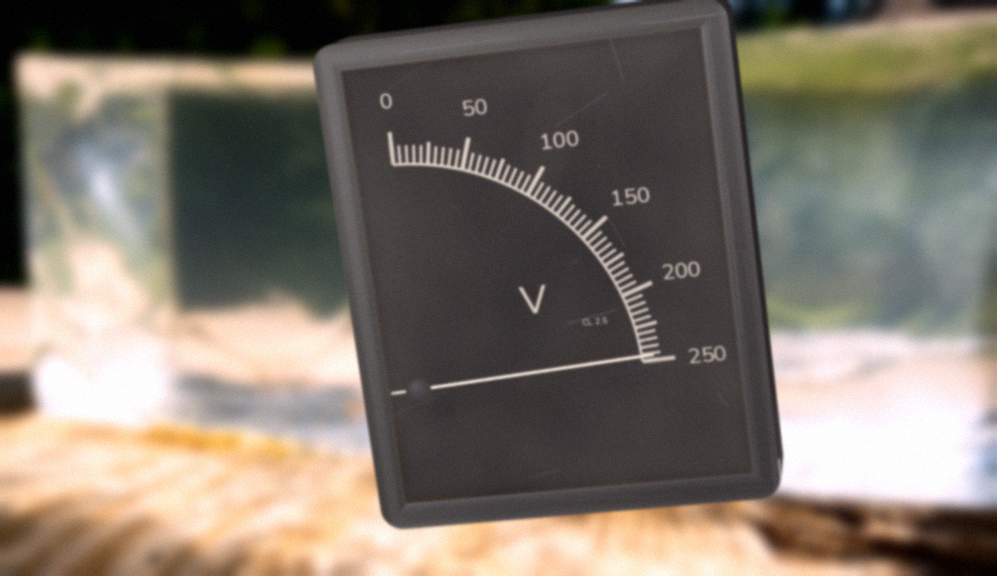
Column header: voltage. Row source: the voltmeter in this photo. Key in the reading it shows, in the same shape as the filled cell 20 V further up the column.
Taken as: 245 V
